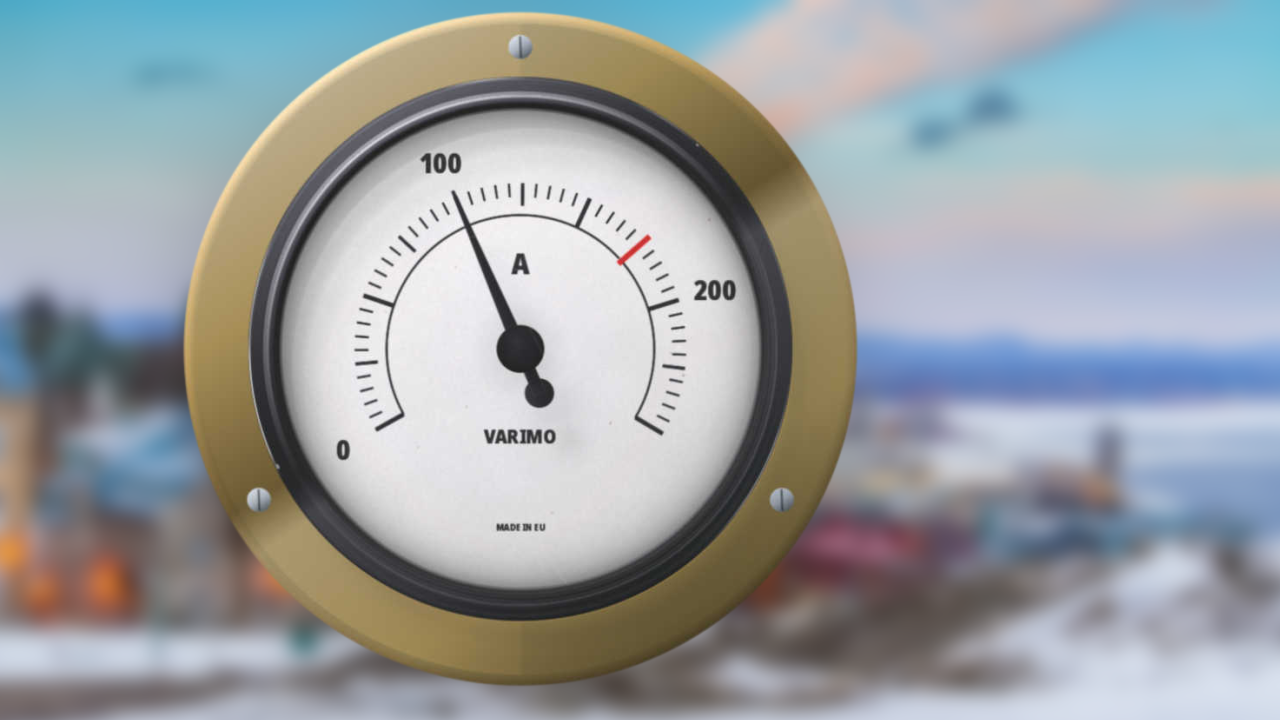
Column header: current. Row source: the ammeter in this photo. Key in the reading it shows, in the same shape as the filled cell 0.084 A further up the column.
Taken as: 100 A
